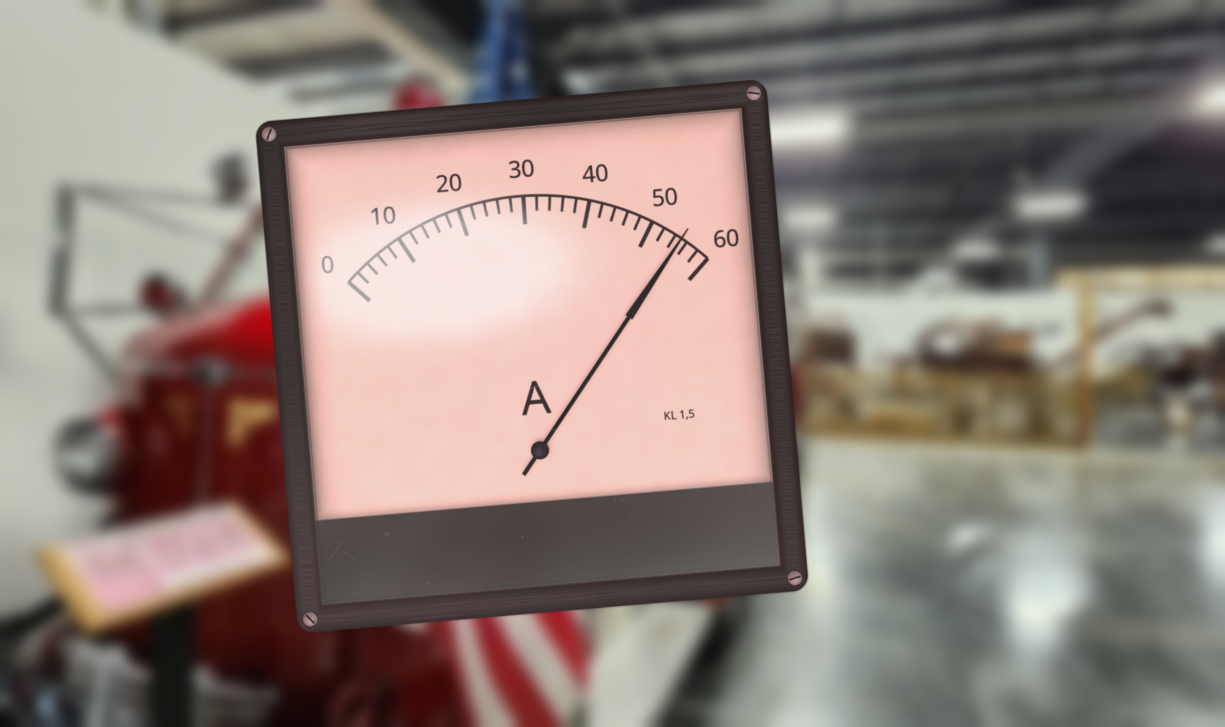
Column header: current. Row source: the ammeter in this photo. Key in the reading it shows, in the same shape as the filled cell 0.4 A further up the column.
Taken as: 55 A
